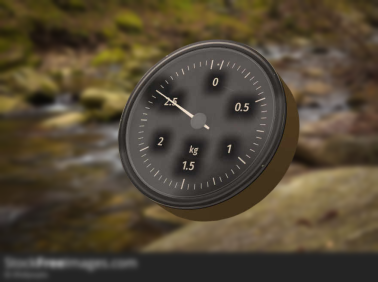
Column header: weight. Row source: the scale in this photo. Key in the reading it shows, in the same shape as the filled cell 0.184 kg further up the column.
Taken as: 2.5 kg
